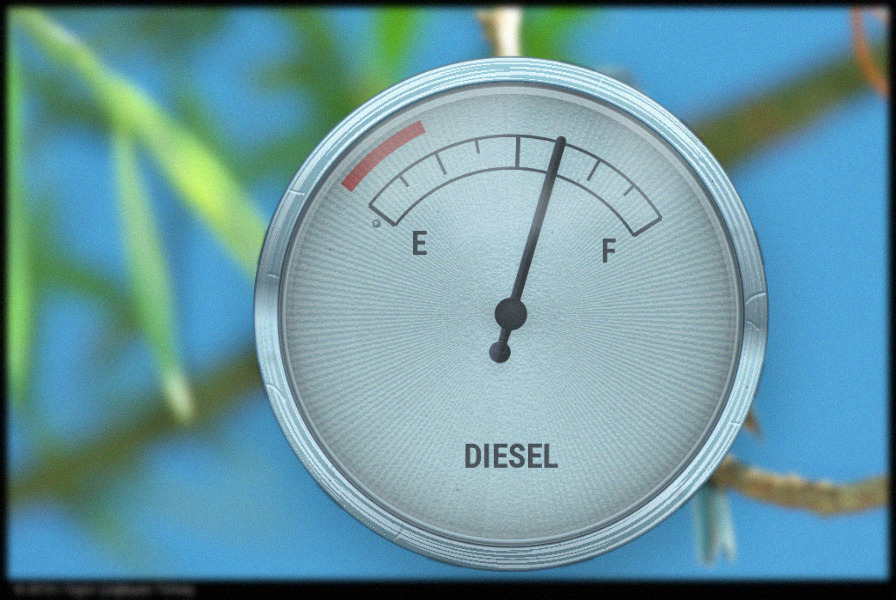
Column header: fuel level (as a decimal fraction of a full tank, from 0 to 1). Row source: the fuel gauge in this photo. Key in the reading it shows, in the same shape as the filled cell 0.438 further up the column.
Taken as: 0.625
